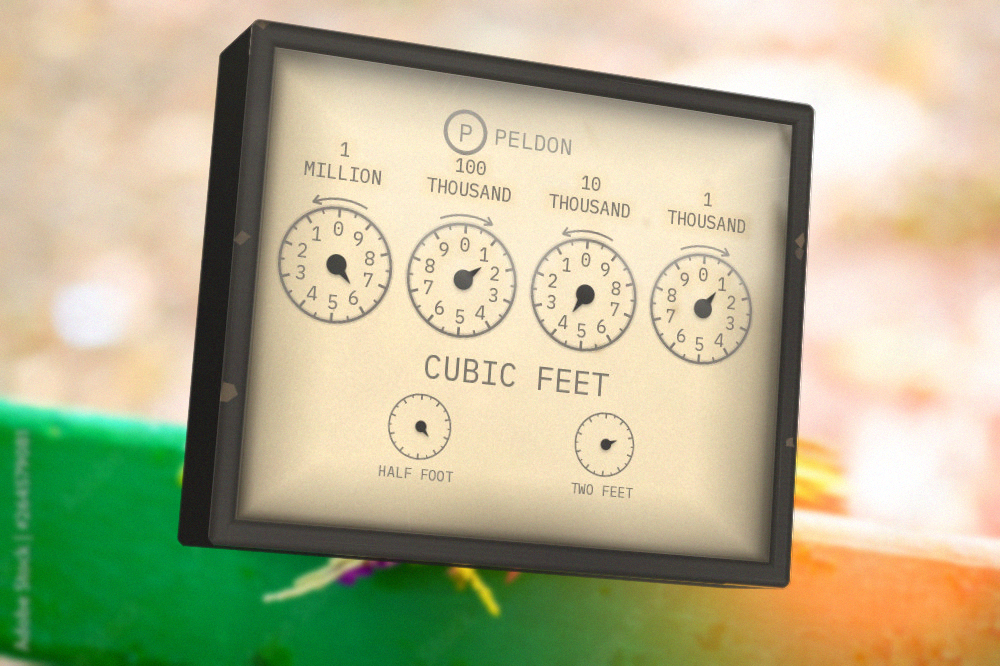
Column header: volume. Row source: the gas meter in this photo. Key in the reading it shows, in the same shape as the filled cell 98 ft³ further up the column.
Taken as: 614100 ft³
